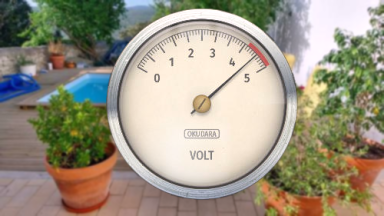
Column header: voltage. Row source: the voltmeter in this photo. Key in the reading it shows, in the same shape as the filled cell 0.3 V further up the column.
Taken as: 4.5 V
